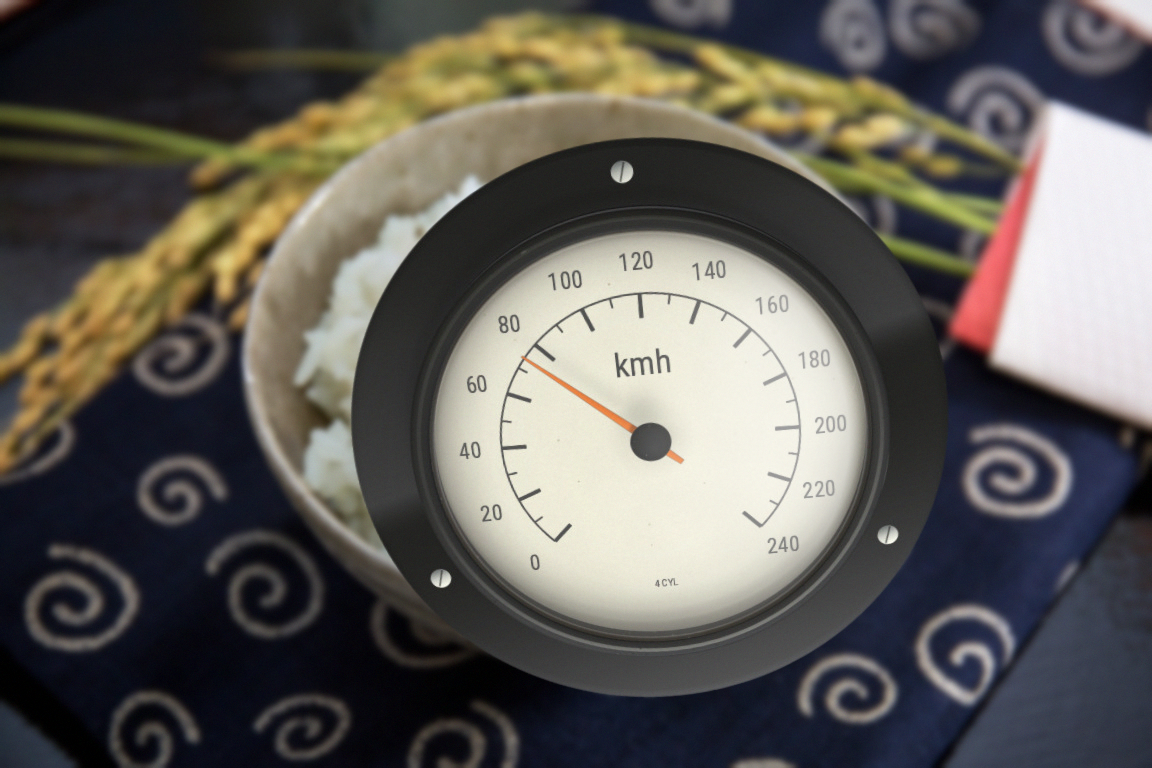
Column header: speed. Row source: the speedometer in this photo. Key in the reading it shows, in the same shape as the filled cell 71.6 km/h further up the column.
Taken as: 75 km/h
